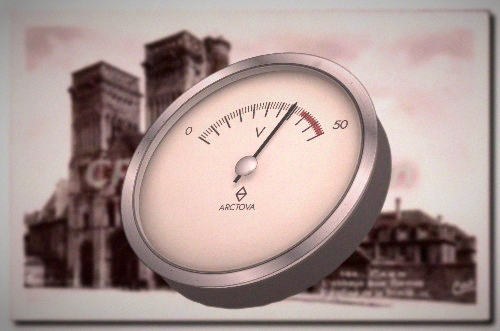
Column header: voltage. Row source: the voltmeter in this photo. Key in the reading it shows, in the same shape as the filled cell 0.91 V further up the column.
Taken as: 35 V
